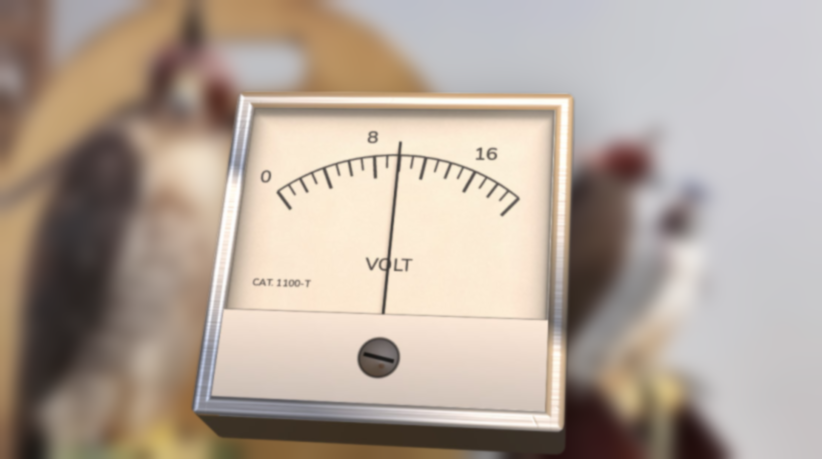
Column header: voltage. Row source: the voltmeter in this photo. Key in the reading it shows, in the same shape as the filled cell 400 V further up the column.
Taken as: 10 V
